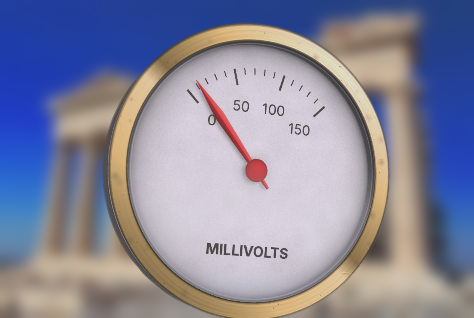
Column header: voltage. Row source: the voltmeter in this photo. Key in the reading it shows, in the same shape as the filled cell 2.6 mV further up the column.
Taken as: 10 mV
